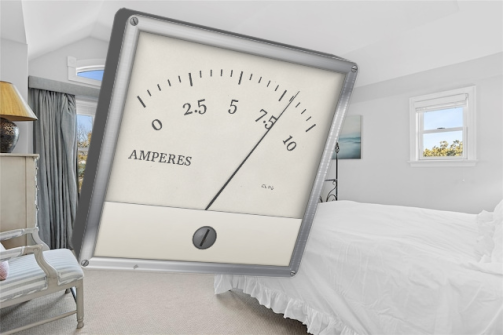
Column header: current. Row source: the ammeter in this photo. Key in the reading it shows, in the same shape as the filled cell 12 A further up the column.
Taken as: 8 A
